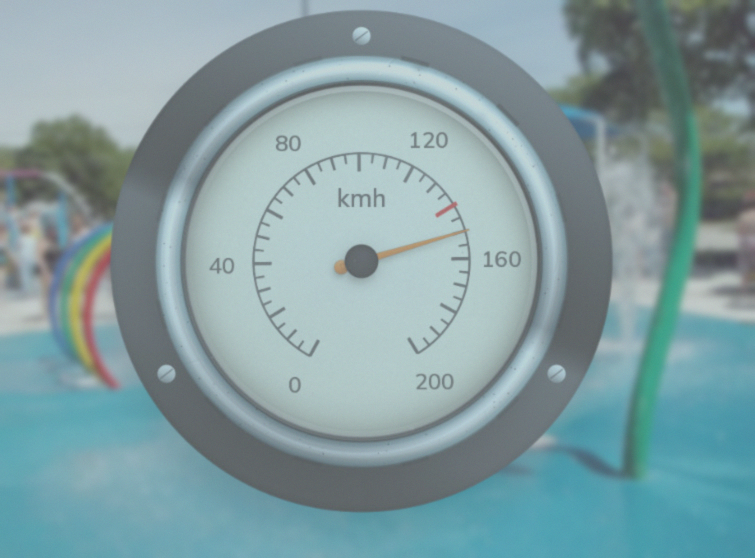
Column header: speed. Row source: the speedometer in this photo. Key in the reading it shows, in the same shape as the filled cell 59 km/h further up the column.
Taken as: 150 km/h
